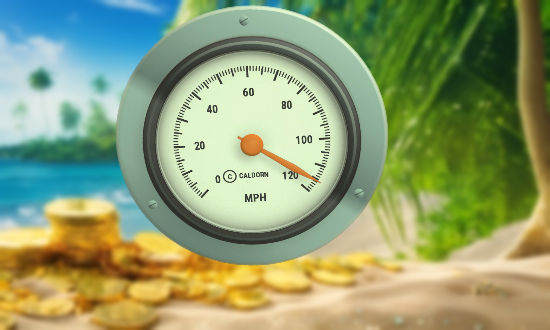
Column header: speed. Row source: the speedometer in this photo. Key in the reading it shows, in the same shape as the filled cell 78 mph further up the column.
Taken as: 115 mph
